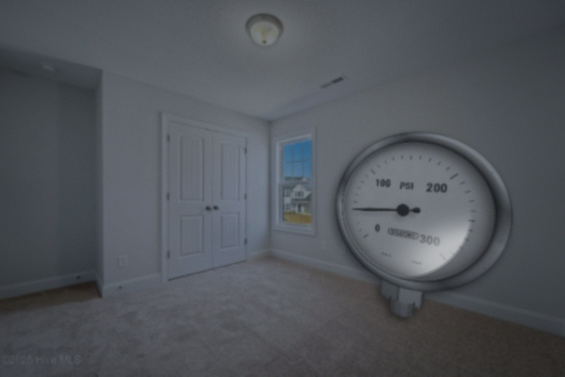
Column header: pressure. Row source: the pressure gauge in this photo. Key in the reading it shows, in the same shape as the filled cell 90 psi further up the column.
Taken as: 40 psi
